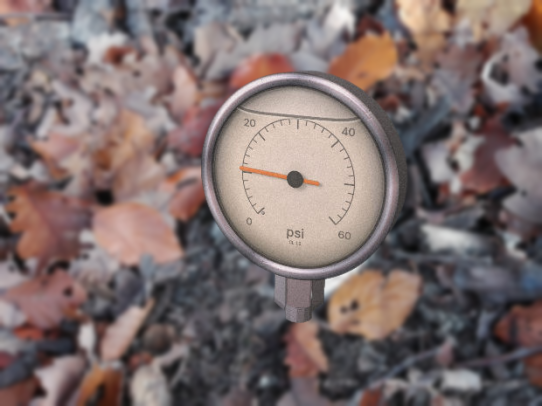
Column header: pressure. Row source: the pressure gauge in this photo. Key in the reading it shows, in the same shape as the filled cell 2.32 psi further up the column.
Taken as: 11 psi
